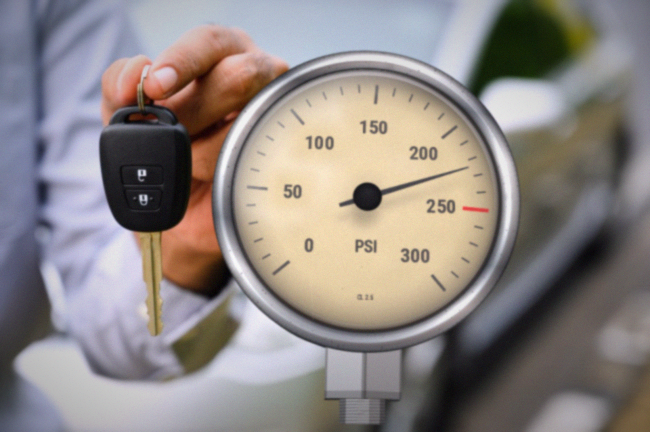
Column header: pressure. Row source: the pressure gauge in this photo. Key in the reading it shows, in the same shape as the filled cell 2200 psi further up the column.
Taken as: 225 psi
